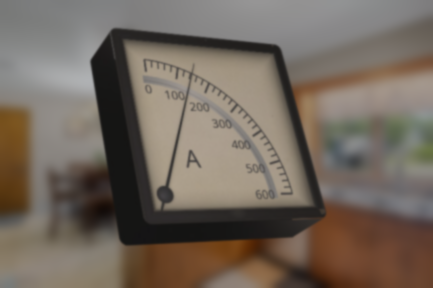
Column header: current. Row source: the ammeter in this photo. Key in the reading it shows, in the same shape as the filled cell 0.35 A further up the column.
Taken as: 140 A
